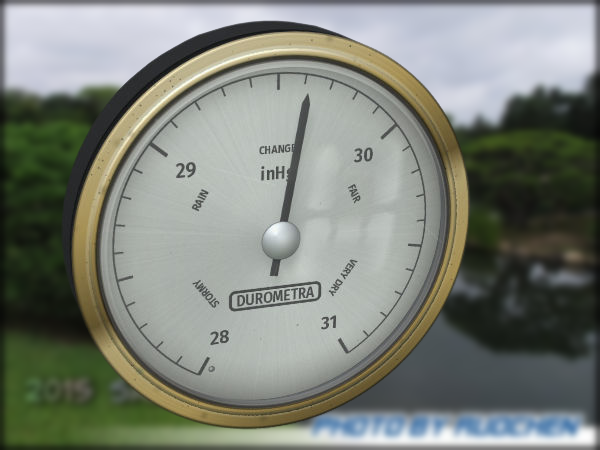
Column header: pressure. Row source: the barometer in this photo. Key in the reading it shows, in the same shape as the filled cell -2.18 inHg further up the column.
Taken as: 29.6 inHg
